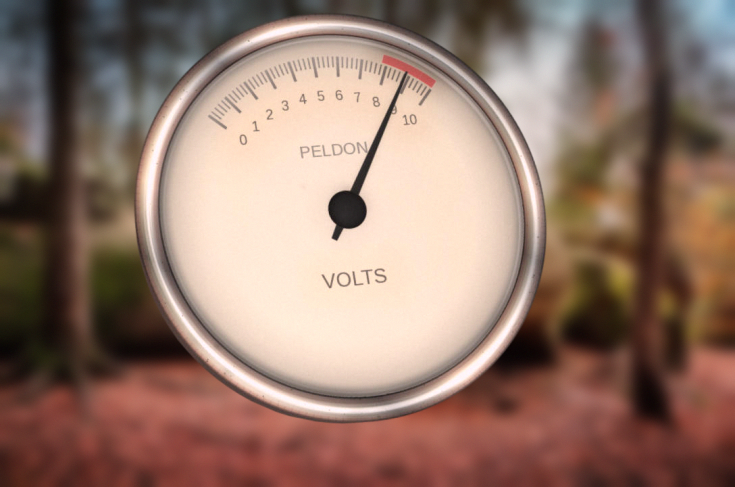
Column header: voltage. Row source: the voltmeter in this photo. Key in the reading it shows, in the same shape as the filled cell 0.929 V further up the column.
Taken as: 8.8 V
